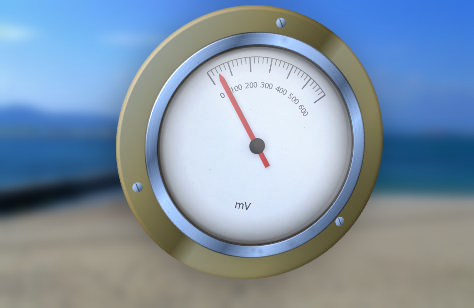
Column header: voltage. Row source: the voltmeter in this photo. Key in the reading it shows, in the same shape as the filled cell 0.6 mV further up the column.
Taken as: 40 mV
